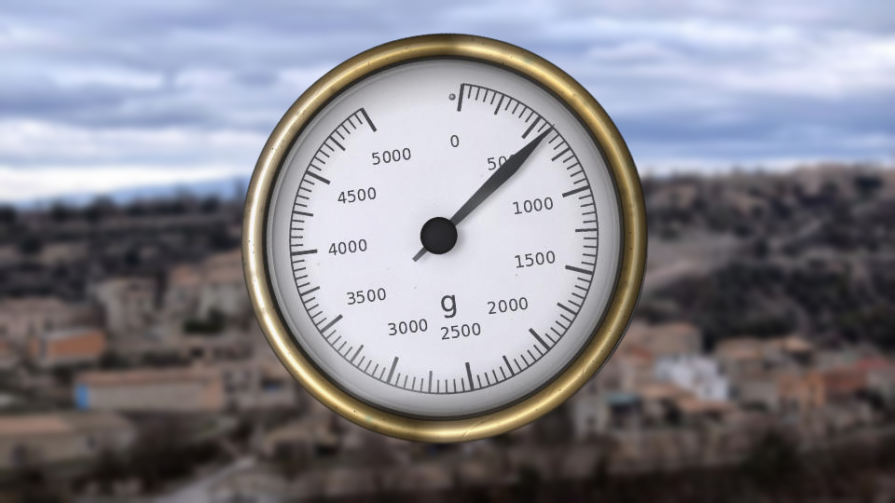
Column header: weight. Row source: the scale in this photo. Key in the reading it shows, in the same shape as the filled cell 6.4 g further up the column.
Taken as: 600 g
